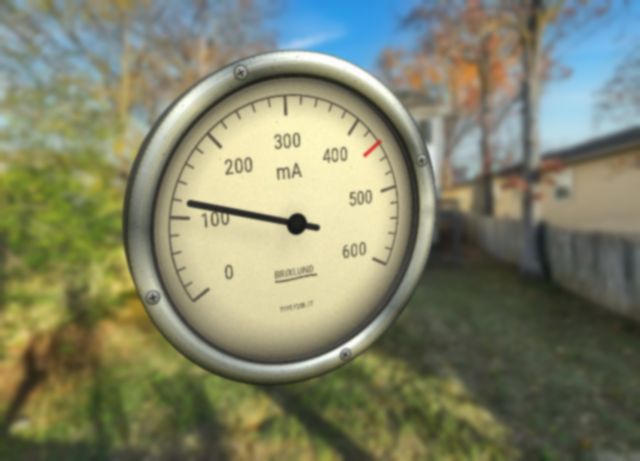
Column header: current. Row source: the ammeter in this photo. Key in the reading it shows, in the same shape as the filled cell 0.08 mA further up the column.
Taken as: 120 mA
